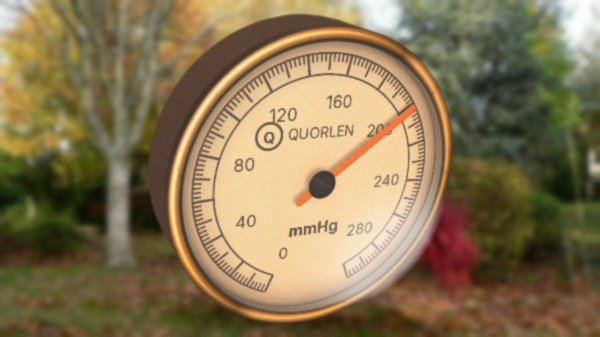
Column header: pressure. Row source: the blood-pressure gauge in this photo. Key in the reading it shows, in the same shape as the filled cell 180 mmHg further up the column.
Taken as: 200 mmHg
